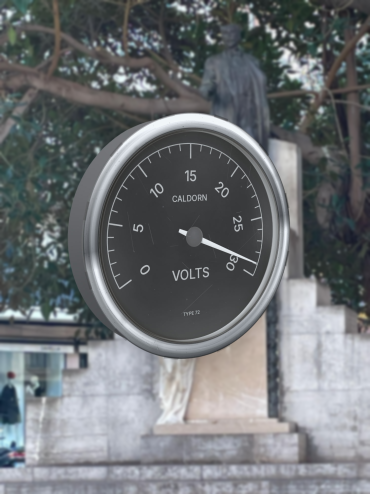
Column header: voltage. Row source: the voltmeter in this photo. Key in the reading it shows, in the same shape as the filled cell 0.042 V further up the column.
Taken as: 29 V
